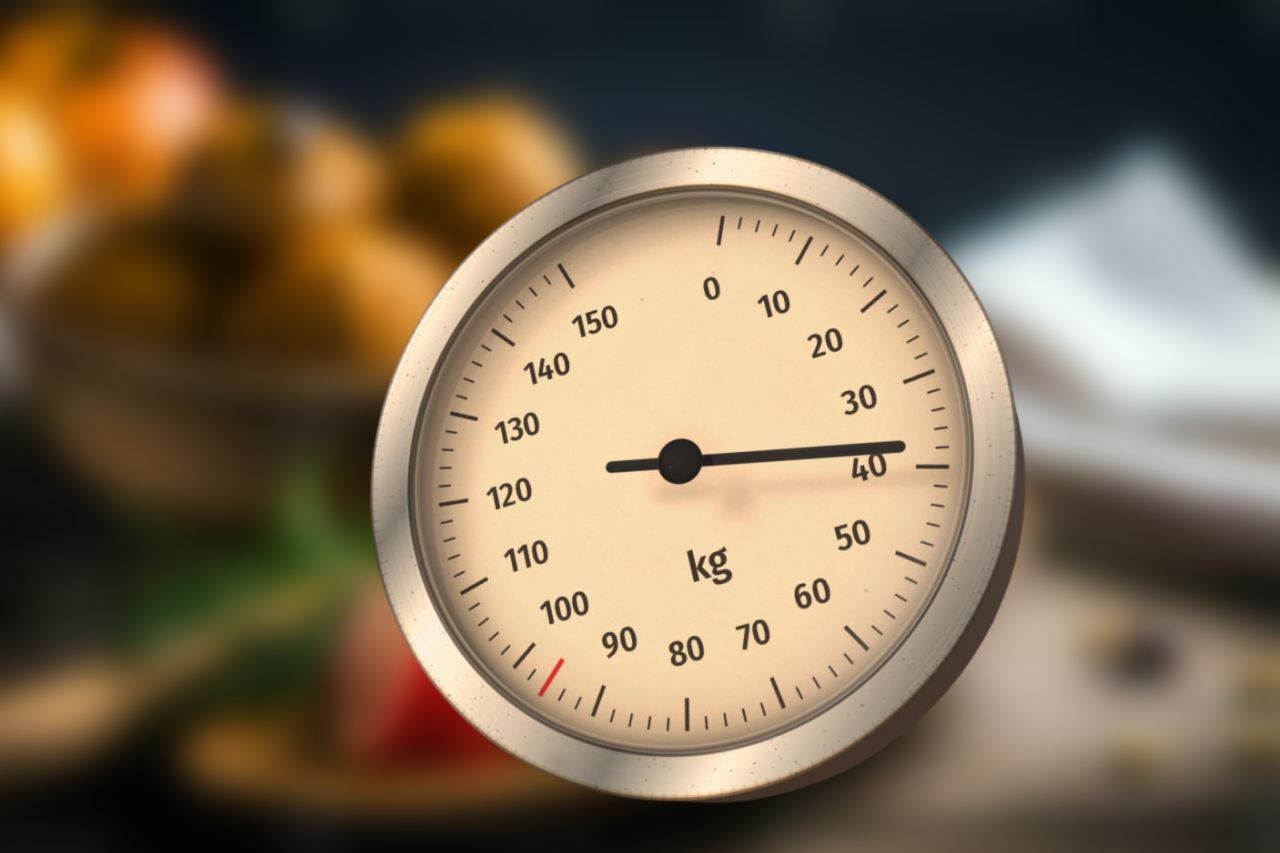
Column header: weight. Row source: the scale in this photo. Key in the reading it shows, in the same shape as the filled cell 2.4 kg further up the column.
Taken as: 38 kg
